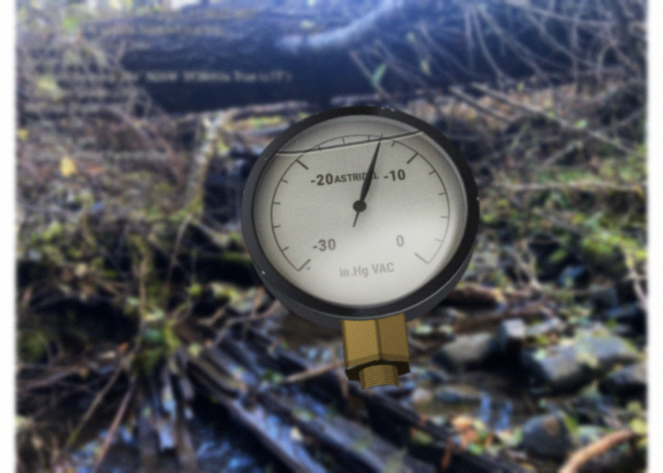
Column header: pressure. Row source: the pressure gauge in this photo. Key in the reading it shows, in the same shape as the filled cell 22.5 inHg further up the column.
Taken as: -13 inHg
